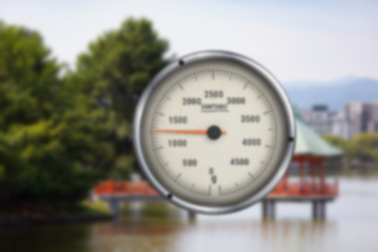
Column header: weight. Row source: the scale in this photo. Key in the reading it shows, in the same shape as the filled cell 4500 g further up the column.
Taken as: 1250 g
